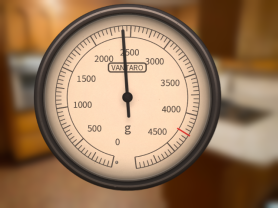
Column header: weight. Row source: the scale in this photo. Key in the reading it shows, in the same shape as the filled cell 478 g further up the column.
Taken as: 2400 g
